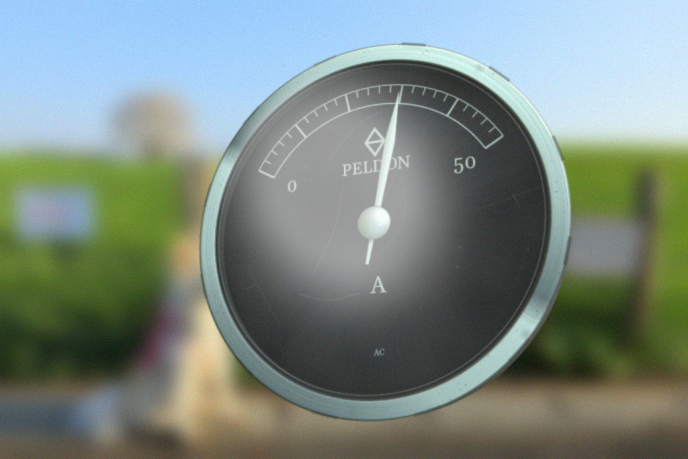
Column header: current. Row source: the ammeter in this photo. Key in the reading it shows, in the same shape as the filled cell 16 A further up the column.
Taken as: 30 A
